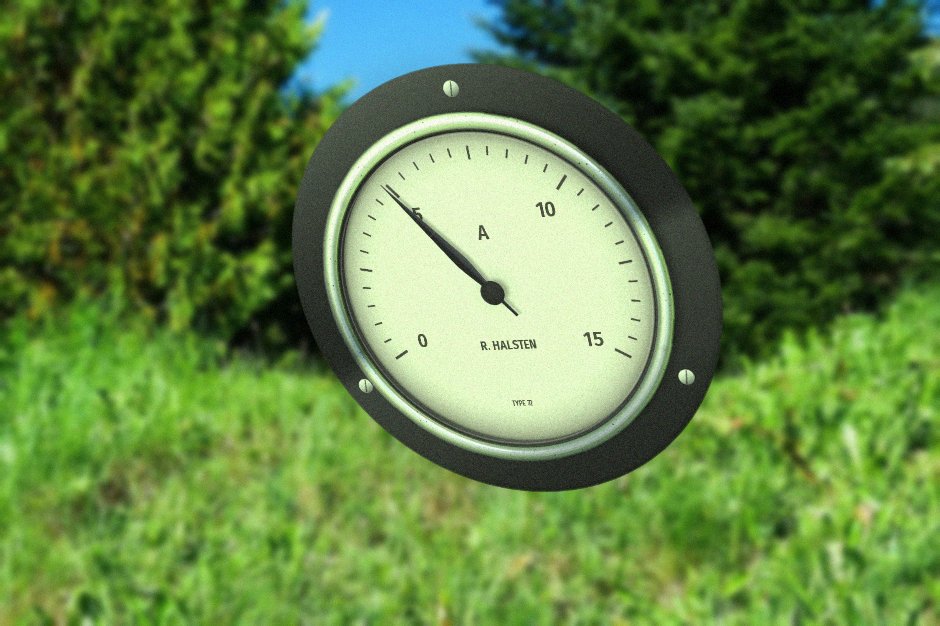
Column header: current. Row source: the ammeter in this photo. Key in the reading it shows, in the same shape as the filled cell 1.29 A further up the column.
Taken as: 5 A
